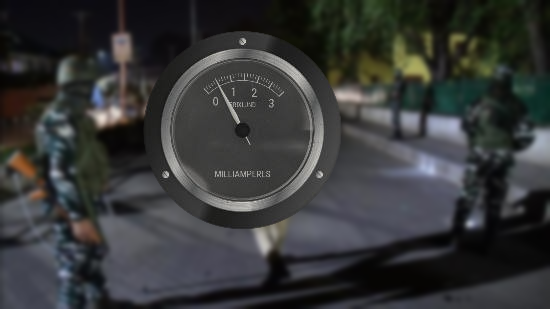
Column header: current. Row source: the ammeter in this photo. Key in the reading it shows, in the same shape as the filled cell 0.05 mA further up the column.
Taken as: 0.5 mA
